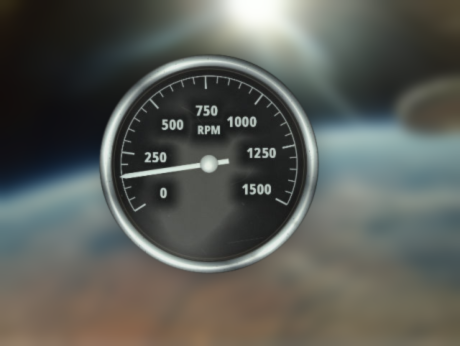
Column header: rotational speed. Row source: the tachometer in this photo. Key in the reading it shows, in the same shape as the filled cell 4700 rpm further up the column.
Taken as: 150 rpm
